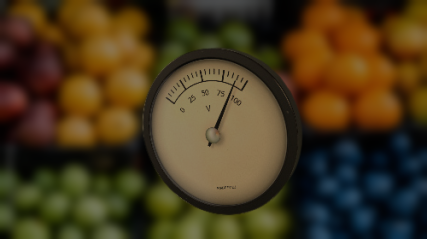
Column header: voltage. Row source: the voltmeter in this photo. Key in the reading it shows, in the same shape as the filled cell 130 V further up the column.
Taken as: 90 V
